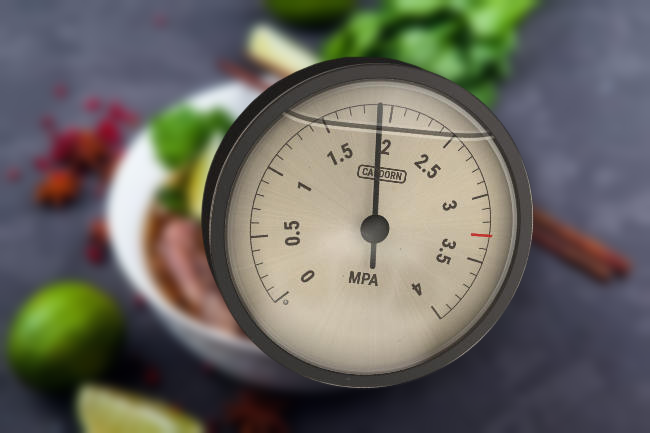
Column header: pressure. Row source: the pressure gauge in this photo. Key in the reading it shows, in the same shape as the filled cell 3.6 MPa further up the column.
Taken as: 1.9 MPa
